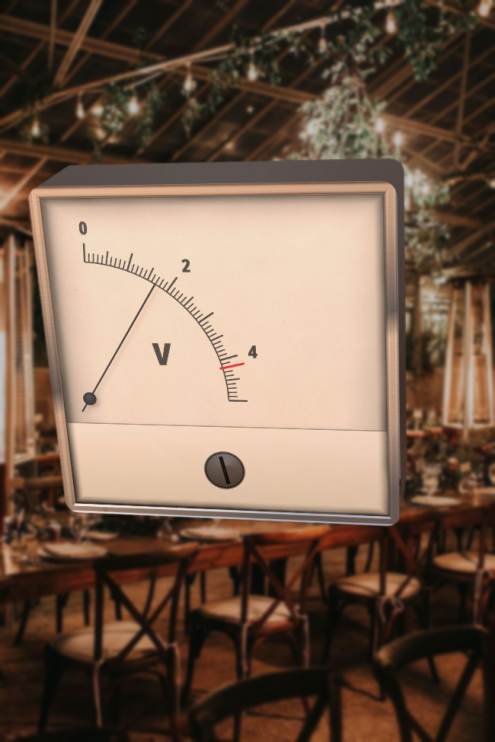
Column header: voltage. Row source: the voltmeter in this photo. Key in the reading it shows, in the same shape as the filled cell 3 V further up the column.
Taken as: 1.7 V
